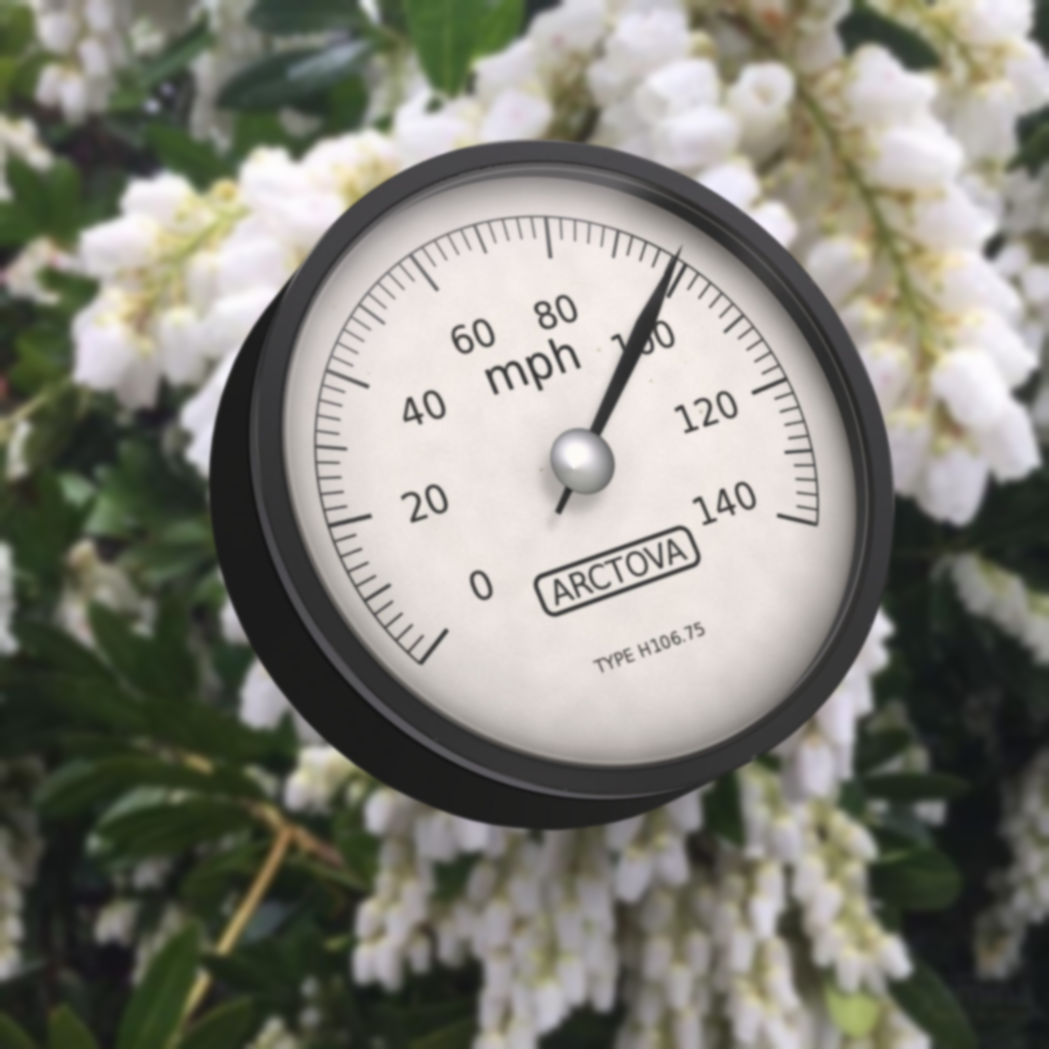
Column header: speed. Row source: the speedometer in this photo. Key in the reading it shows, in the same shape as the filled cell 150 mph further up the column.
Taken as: 98 mph
